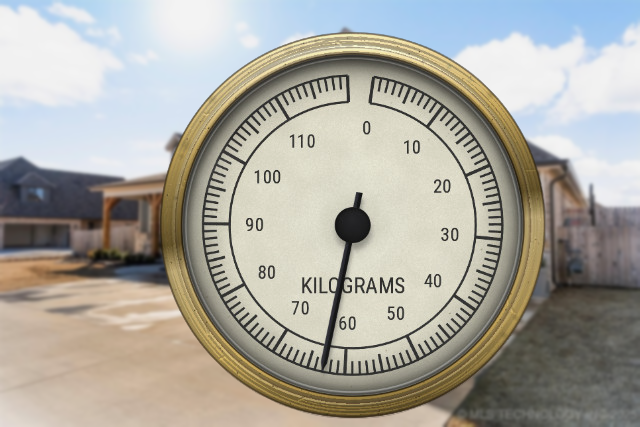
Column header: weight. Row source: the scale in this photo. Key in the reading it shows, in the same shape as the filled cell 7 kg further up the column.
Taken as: 63 kg
